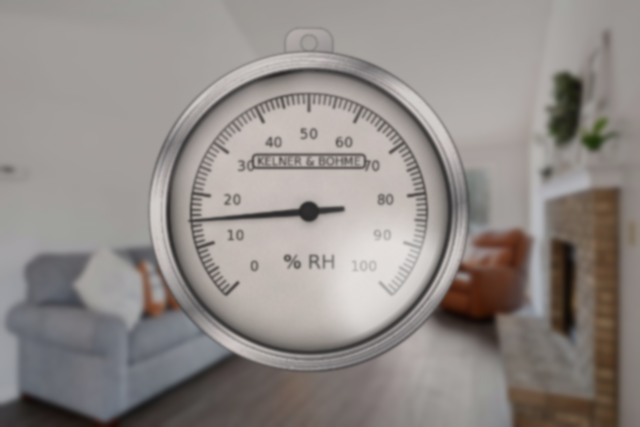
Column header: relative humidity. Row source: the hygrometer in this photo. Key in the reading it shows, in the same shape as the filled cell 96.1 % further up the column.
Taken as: 15 %
